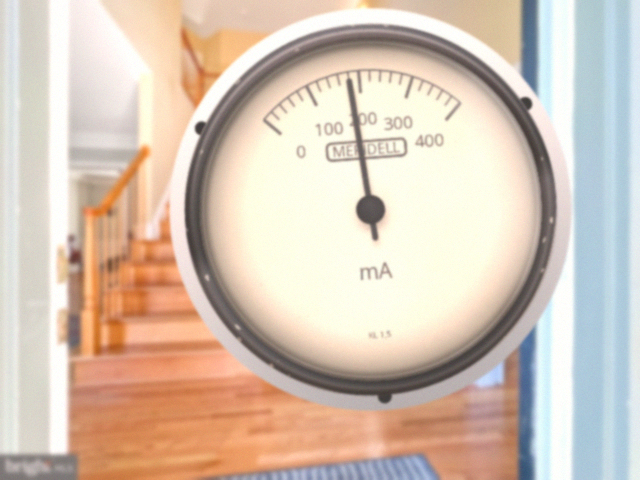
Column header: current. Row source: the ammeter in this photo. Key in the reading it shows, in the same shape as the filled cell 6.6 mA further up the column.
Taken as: 180 mA
